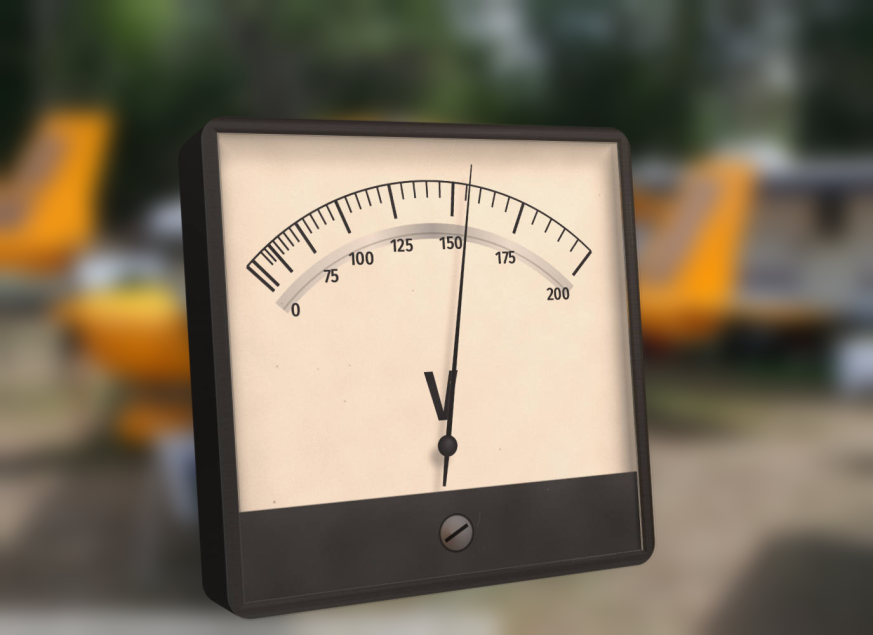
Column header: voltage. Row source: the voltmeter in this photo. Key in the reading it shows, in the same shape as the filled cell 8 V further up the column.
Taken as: 155 V
